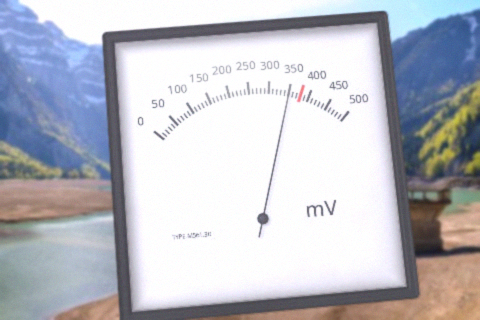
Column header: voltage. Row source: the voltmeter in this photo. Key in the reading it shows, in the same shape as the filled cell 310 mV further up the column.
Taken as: 350 mV
